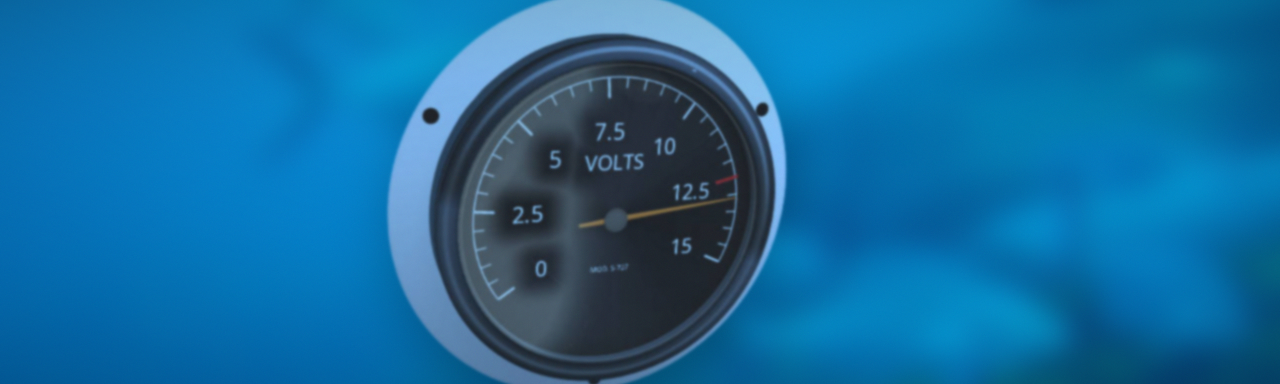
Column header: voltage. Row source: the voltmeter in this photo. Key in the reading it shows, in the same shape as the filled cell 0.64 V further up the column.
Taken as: 13 V
